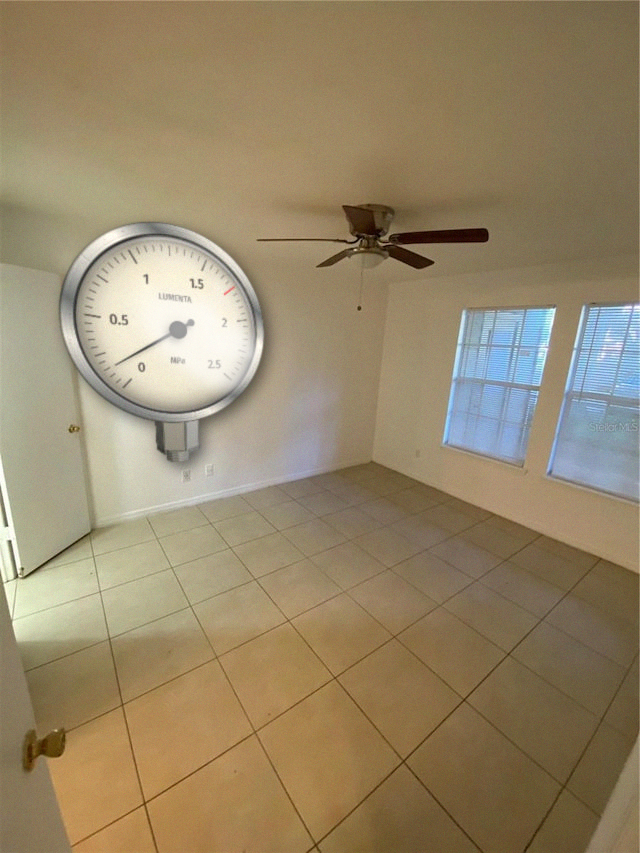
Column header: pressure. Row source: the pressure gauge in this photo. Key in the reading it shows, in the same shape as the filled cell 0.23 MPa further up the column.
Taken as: 0.15 MPa
